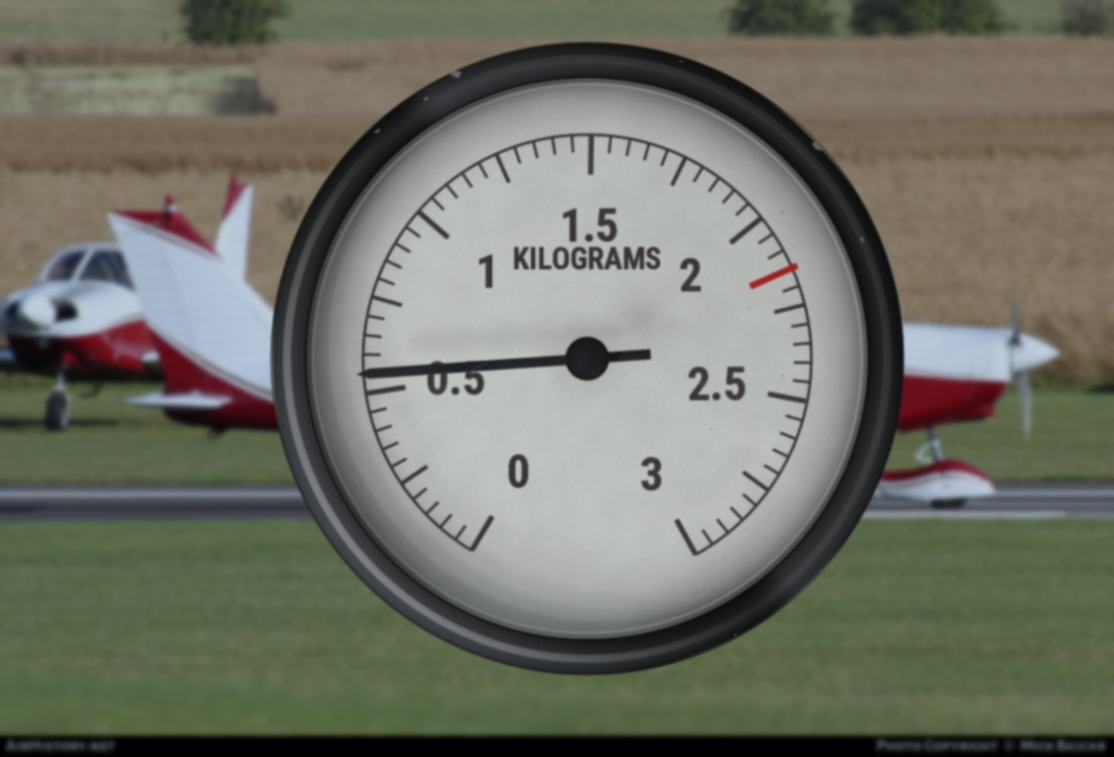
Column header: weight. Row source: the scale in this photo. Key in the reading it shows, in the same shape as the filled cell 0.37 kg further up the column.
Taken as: 0.55 kg
